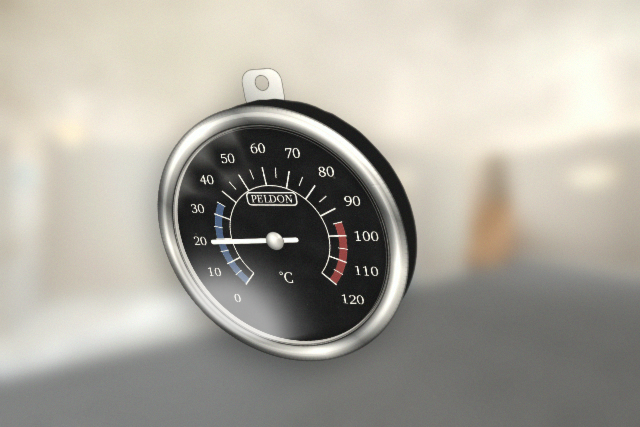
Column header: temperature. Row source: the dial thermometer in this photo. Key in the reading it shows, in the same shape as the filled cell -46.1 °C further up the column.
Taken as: 20 °C
